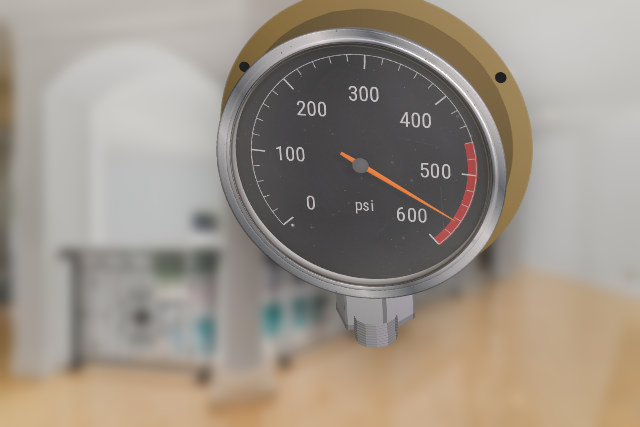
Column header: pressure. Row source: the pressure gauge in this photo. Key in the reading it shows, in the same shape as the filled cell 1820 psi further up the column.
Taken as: 560 psi
